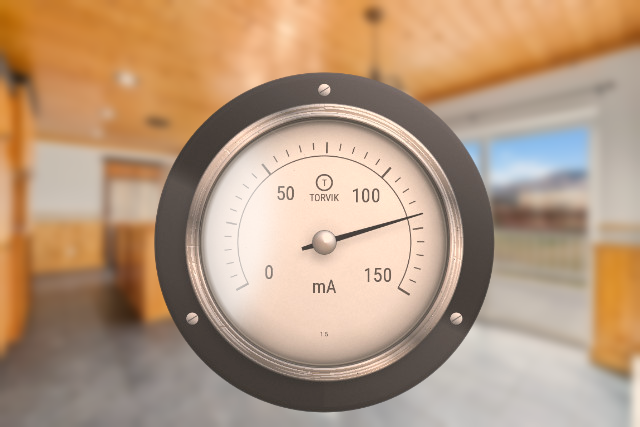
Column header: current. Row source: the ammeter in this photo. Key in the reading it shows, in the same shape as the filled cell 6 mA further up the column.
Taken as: 120 mA
